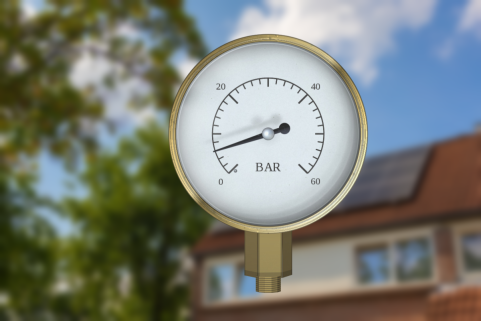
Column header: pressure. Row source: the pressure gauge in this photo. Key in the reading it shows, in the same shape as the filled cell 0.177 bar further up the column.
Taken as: 6 bar
